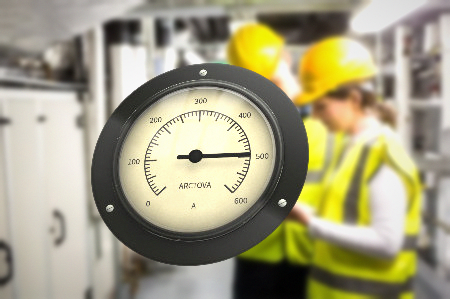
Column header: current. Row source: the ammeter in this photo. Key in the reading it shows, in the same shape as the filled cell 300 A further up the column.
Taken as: 500 A
